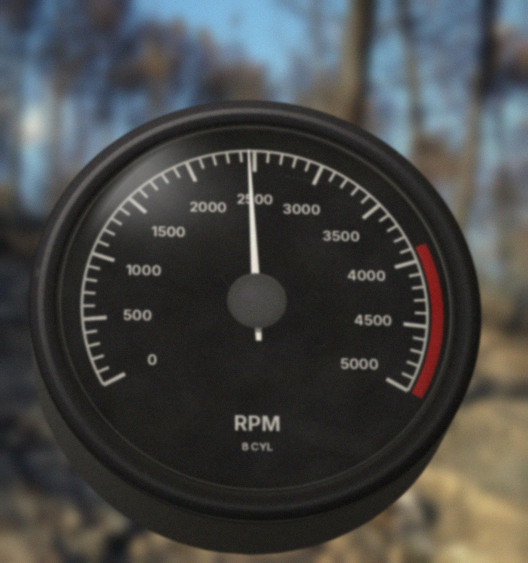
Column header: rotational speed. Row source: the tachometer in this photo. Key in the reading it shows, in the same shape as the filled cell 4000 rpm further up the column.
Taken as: 2450 rpm
